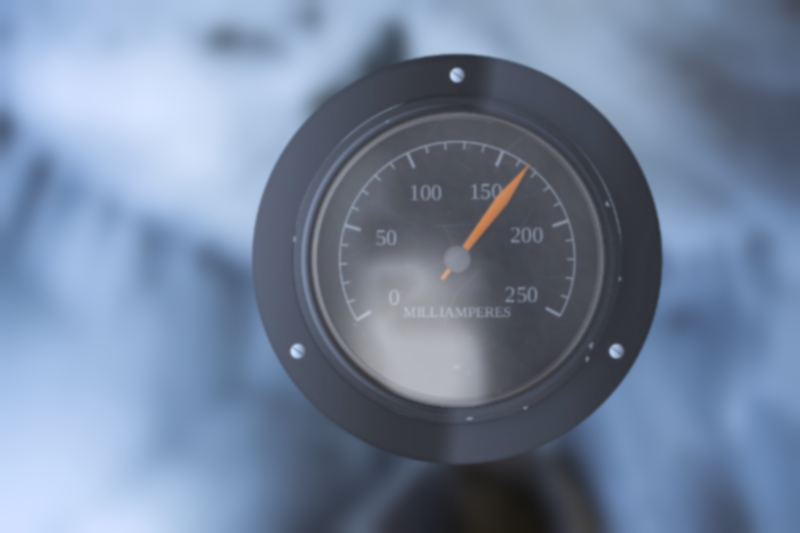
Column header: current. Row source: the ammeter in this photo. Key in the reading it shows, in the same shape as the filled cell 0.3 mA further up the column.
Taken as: 165 mA
